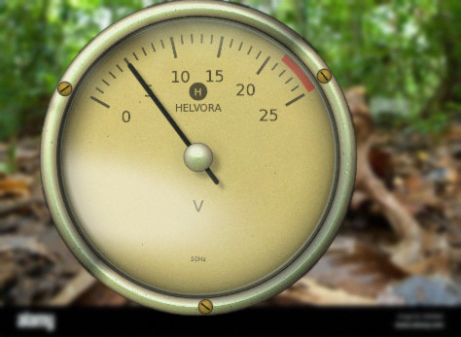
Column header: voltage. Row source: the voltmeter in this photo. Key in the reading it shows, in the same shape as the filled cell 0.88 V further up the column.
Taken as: 5 V
